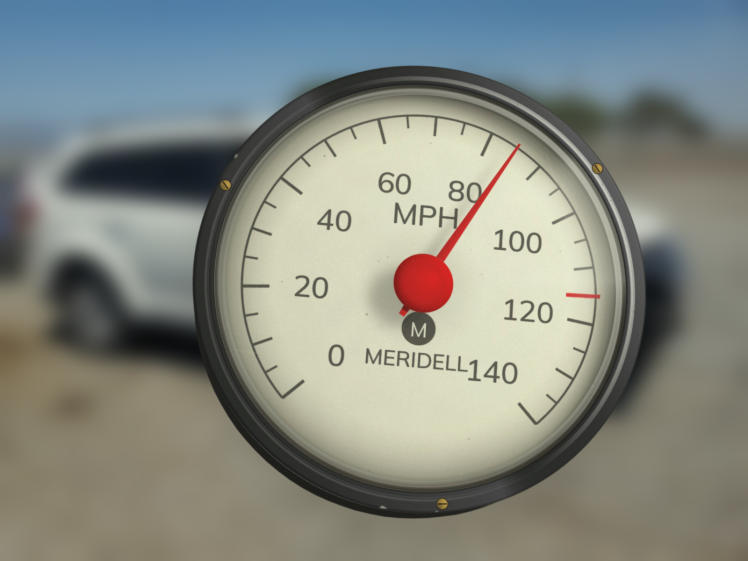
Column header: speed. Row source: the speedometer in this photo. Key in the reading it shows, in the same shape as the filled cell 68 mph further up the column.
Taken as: 85 mph
